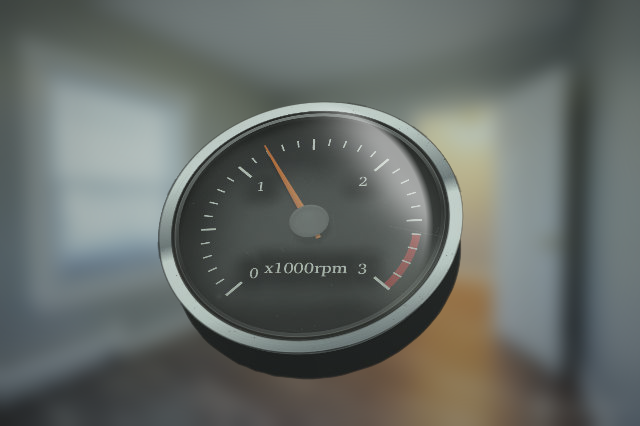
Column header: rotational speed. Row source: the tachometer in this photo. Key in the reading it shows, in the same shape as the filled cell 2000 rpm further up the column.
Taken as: 1200 rpm
